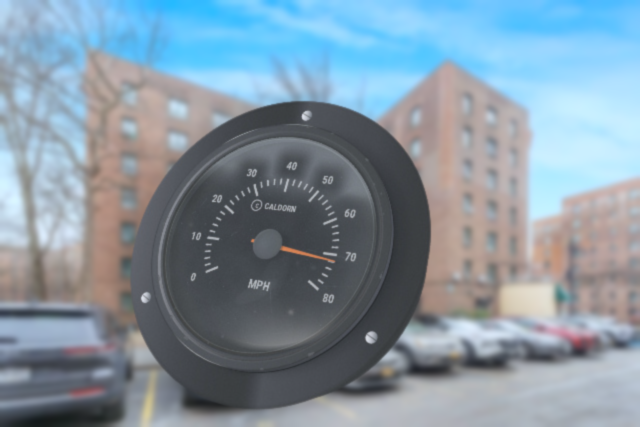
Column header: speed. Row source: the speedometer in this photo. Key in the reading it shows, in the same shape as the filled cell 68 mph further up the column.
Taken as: 72 mph
